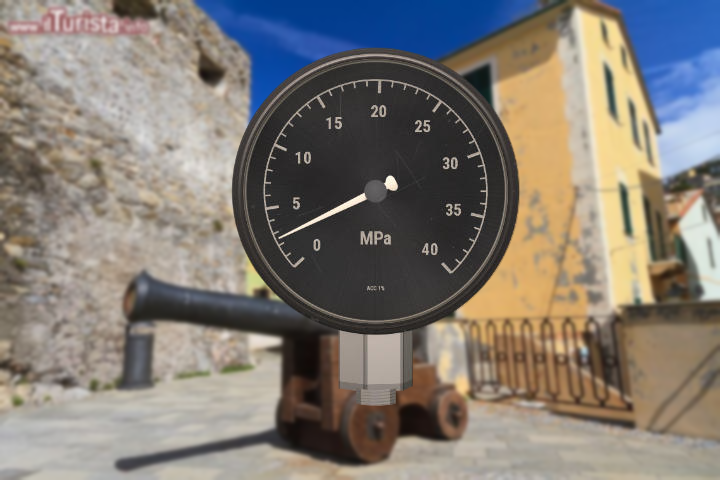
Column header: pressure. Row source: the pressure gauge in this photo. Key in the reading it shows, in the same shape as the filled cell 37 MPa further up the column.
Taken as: 2.5 MPa
